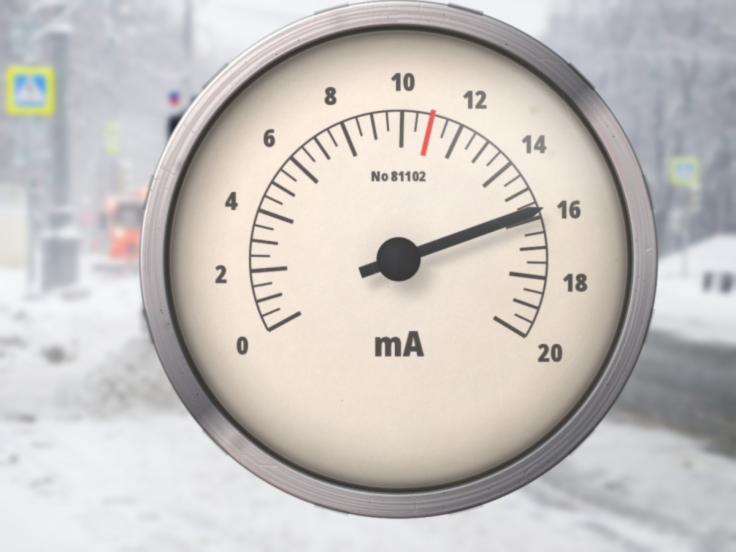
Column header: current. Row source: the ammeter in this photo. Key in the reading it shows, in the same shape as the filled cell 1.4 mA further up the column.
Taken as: 15.75 mA
